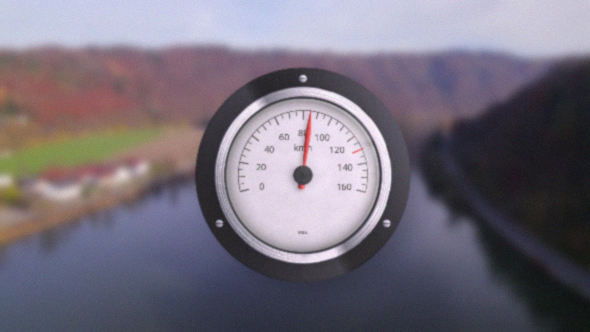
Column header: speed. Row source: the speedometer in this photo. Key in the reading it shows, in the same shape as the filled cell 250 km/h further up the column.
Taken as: 85 km/h
